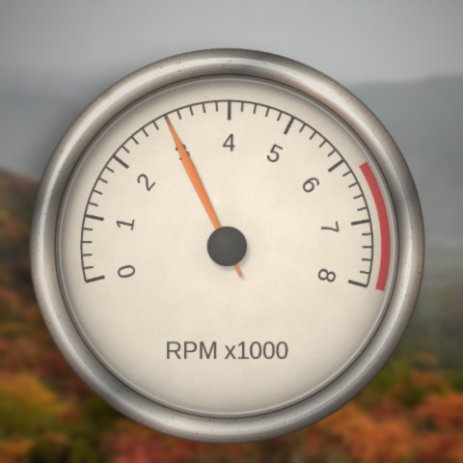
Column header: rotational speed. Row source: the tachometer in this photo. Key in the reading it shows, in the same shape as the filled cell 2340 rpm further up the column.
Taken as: 3000 rpm
